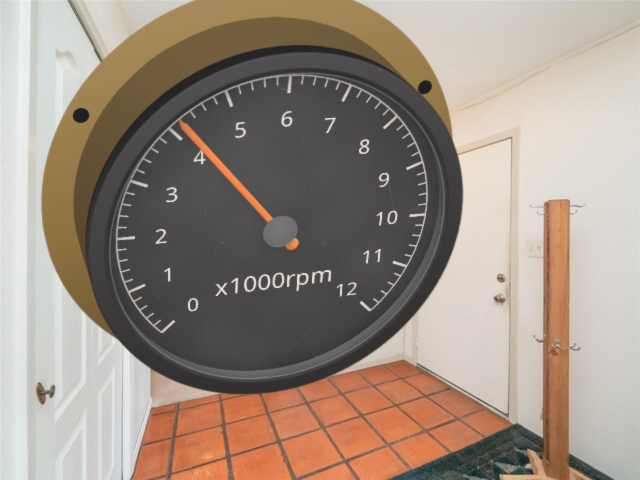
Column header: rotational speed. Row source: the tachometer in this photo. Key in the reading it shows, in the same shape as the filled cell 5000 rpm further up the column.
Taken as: 4200 rpm
